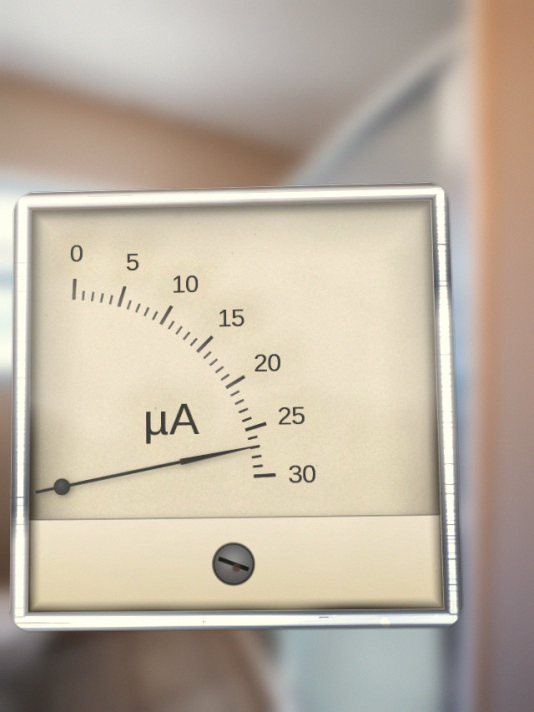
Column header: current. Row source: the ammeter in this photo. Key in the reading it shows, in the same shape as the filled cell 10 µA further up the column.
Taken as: 27 µA
